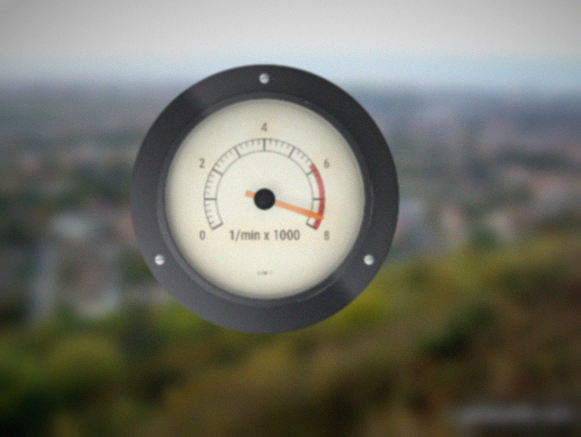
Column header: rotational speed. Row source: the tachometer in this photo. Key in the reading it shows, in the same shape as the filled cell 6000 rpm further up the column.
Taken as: 7600 rpm
